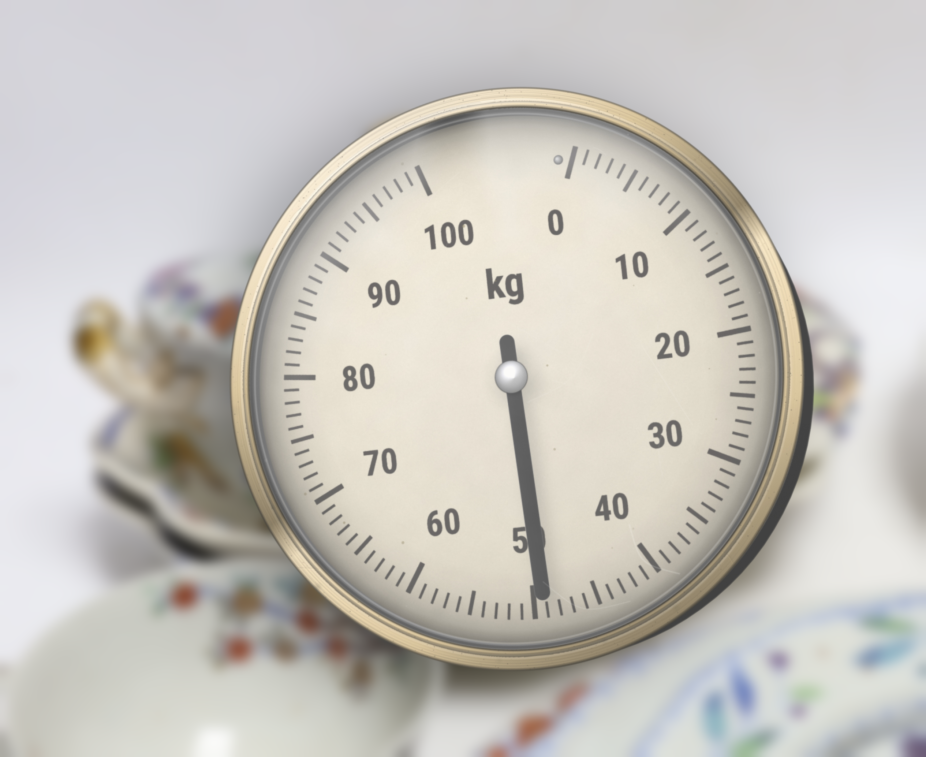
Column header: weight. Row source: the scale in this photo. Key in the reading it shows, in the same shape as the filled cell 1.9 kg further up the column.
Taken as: 49 kg
